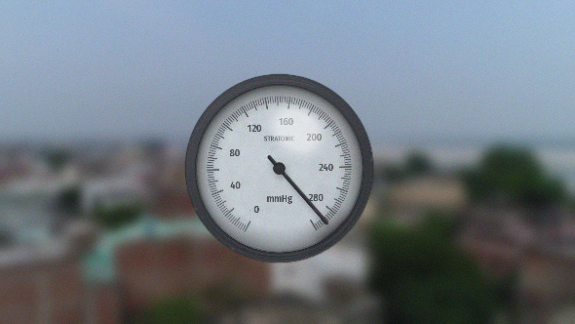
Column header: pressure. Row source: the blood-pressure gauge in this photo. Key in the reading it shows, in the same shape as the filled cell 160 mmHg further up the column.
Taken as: 290 mmHg
